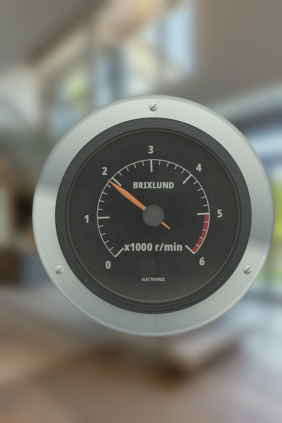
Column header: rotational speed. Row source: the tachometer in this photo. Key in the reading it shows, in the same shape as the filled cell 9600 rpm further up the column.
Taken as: 1900 rpm
